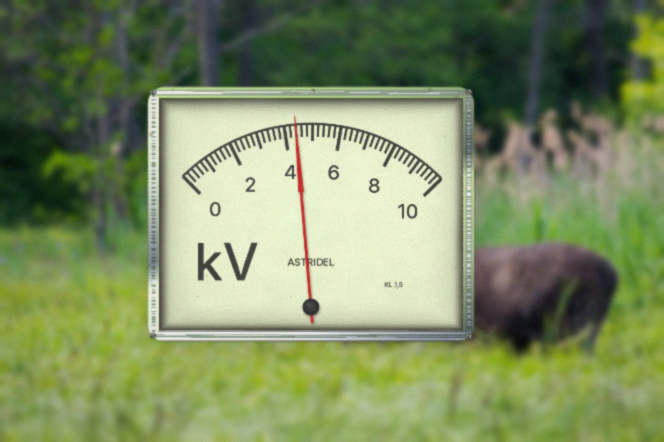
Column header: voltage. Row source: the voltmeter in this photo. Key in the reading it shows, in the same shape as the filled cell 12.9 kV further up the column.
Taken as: 4.4 kV
